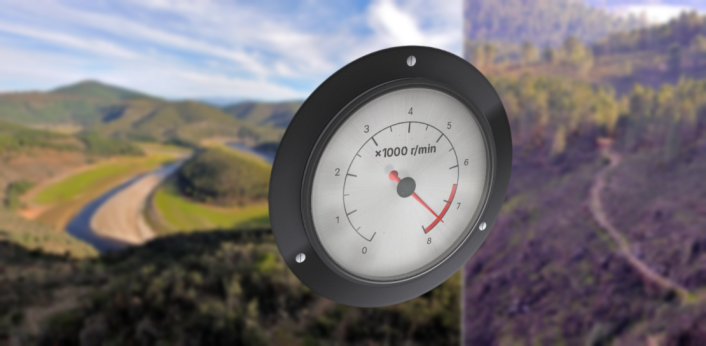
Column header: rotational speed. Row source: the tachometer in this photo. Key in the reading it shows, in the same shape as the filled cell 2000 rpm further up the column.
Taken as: 7500 rpm
